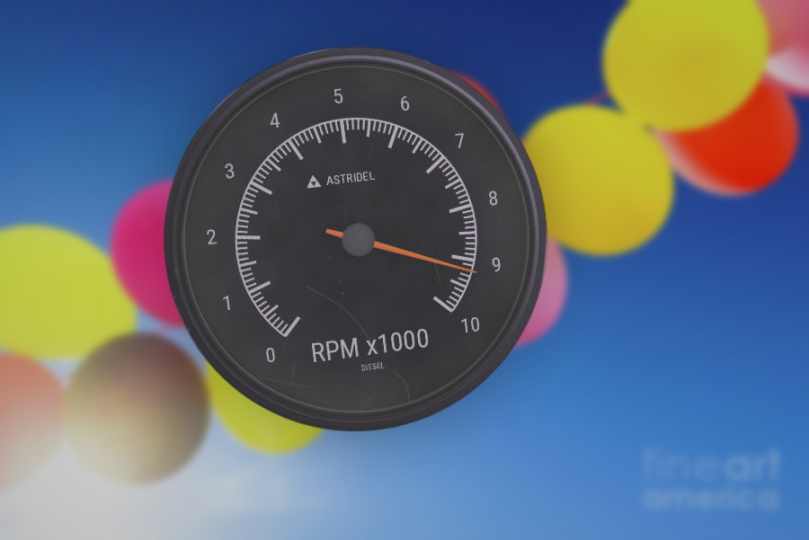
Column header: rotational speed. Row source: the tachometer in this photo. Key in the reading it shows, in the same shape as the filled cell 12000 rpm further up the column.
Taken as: 9200 rpm
